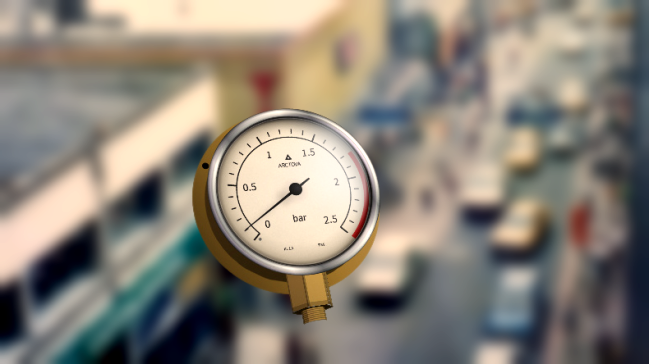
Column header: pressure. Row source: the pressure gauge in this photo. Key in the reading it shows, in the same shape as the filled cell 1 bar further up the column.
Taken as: 0.1 bar
